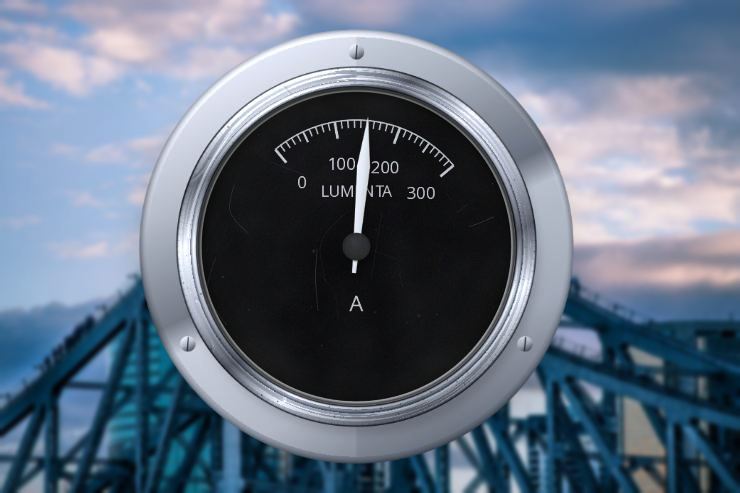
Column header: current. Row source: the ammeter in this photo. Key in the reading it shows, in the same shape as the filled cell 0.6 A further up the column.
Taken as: 150 A
